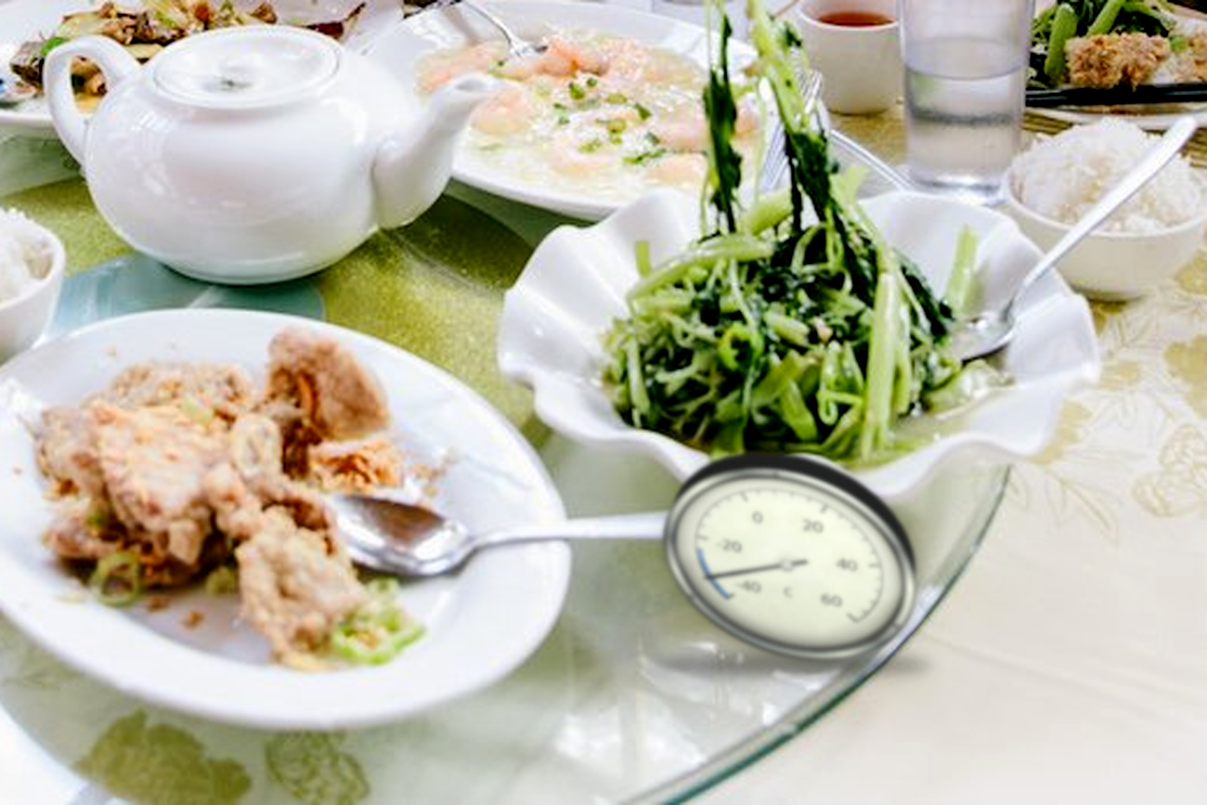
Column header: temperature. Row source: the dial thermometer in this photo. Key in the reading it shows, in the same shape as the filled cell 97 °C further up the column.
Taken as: -32 °C
